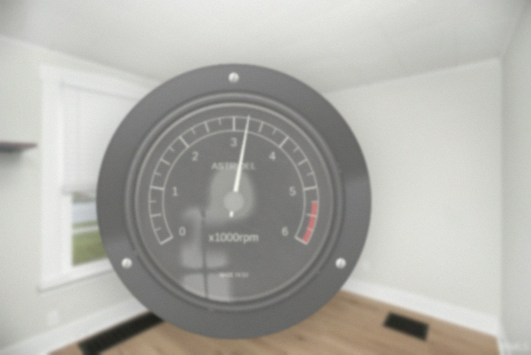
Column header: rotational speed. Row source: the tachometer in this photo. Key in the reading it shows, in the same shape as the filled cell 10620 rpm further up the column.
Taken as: 3250 rpm
